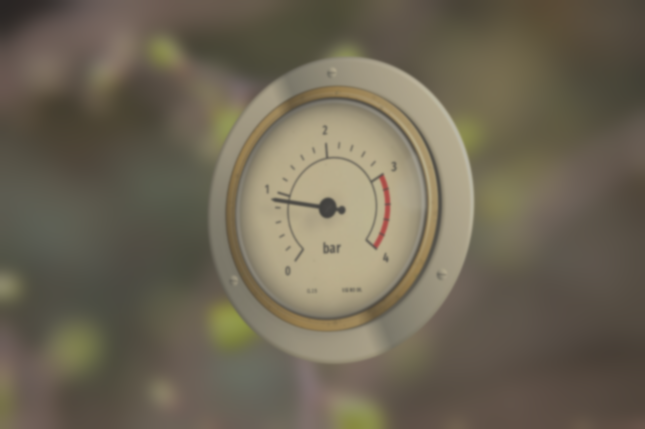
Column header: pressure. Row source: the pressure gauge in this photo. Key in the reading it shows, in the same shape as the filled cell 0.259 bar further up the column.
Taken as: 0.9 bar
